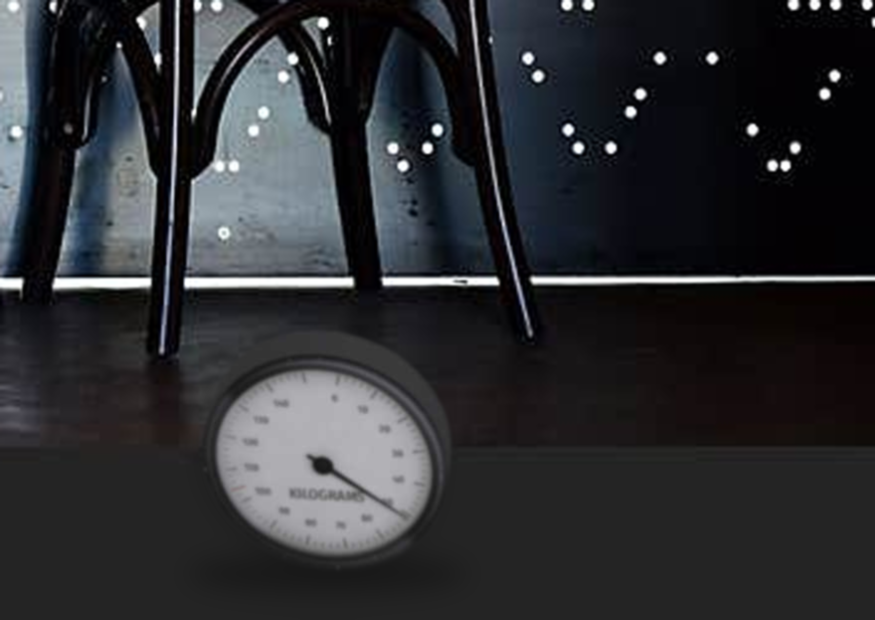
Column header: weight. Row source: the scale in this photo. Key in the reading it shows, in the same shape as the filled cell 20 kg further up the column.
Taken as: 50 kg
